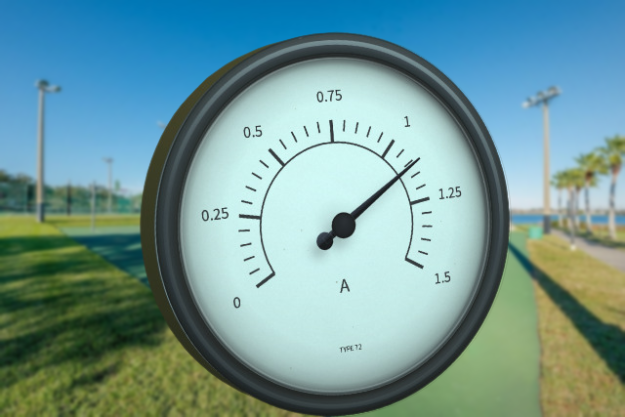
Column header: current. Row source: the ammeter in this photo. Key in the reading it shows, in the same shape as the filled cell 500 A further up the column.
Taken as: 1.1 A
